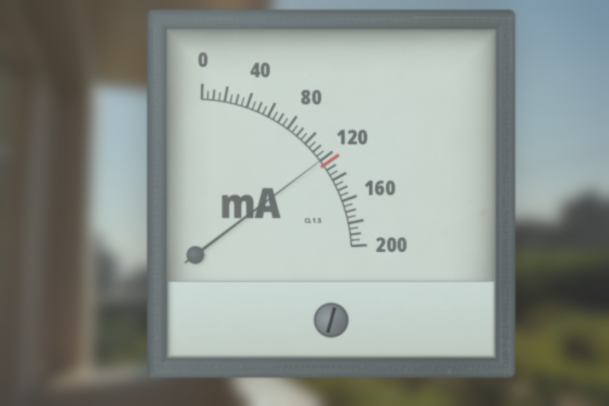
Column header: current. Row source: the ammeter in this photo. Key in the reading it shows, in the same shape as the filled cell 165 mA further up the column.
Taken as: 120 mA
